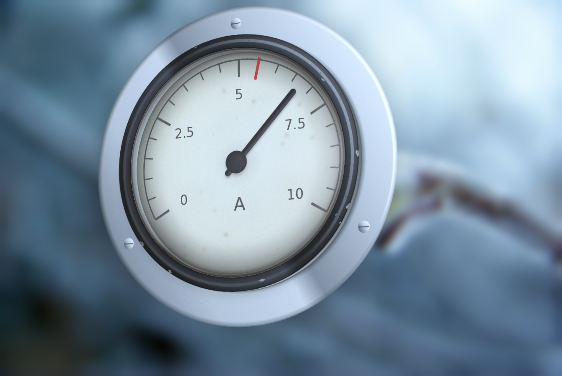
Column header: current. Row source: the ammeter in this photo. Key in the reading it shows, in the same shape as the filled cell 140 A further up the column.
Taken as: 6.75 A
